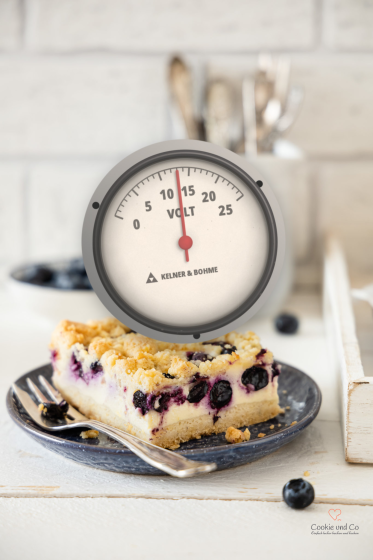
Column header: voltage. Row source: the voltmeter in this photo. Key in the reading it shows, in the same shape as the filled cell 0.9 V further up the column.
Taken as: 13 V
